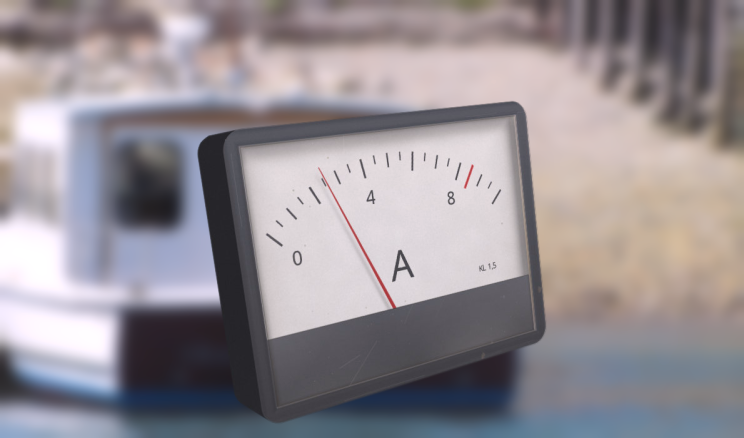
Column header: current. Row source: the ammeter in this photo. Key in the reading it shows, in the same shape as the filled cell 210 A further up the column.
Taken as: 2.5 A
